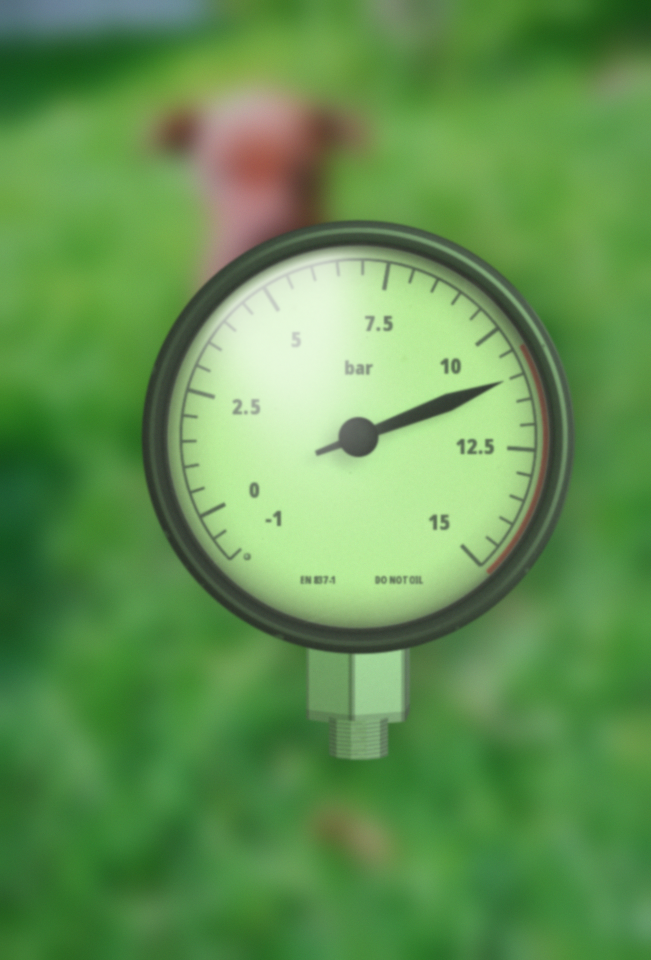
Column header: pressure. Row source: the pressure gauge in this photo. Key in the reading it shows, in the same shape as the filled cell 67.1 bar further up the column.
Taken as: 11 bar
